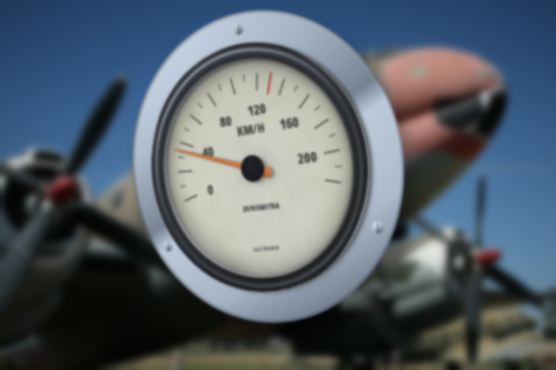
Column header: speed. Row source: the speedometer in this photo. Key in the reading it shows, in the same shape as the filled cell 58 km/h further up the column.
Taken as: 35 km/h
